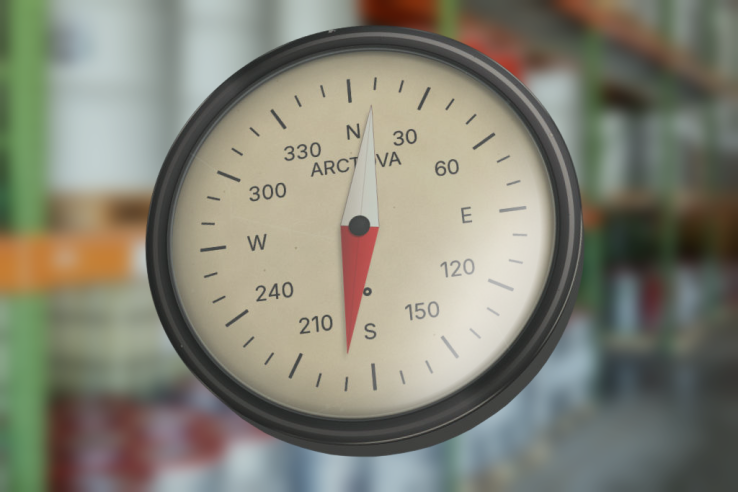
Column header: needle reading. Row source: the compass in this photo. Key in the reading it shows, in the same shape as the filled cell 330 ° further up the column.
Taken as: 190 °
